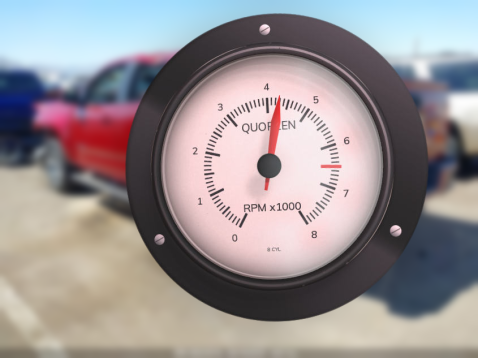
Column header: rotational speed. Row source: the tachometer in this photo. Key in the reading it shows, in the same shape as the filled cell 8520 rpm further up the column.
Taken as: 4300 rpm
